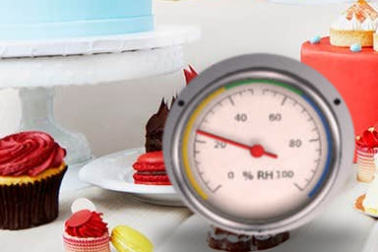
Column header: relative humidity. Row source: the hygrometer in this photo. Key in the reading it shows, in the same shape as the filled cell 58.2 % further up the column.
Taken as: 24 %
